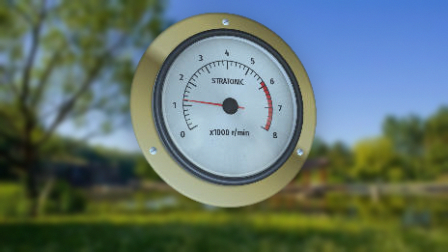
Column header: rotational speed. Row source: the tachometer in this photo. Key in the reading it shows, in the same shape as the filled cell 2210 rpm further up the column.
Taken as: 1200 rpm
